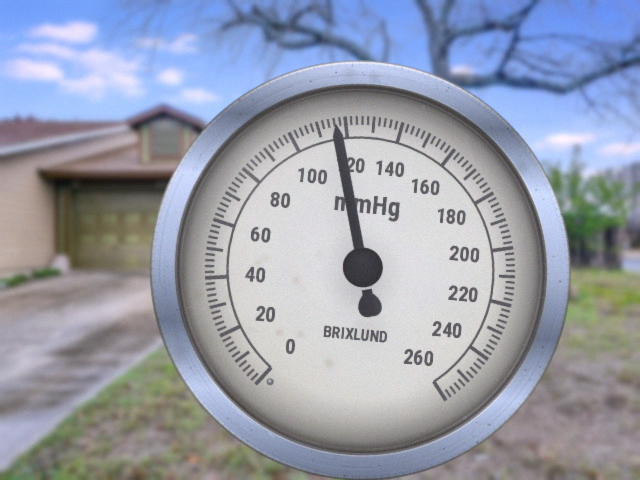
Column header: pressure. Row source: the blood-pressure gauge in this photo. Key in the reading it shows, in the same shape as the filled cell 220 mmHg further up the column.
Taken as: 116 mmHg
